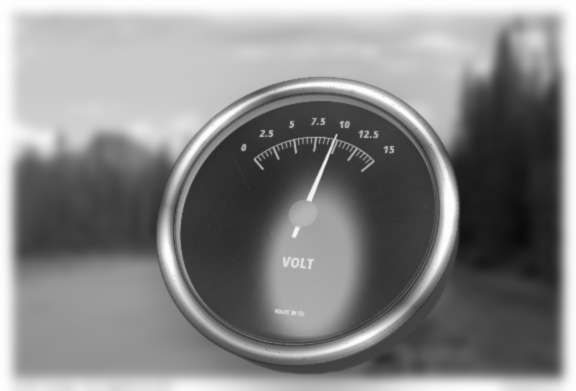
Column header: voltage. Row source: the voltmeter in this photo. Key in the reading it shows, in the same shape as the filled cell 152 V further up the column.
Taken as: 10 V
